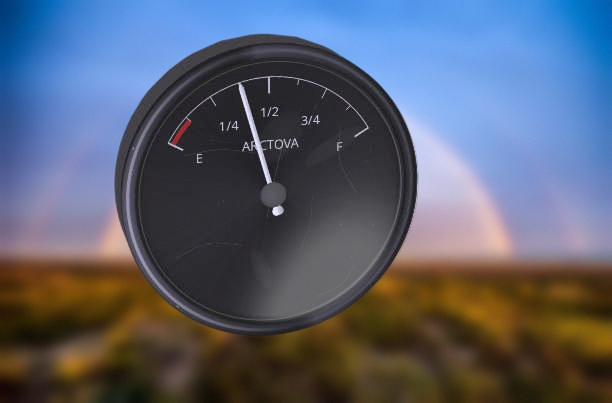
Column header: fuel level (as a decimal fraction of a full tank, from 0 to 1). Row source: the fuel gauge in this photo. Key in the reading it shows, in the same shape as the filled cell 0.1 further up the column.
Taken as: 0.375
